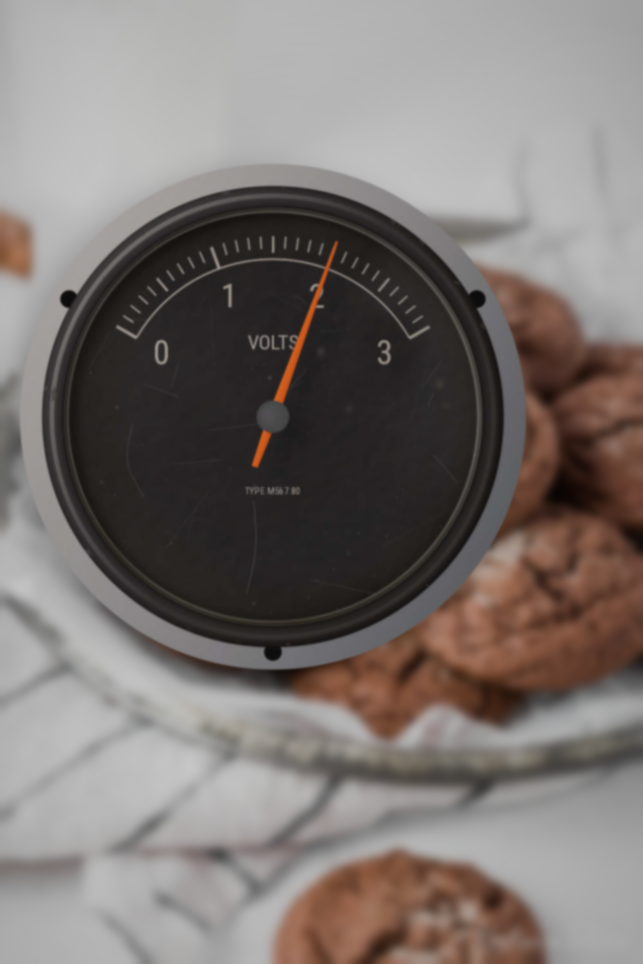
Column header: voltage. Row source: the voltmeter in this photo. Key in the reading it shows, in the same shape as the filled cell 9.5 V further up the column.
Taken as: 2 V
